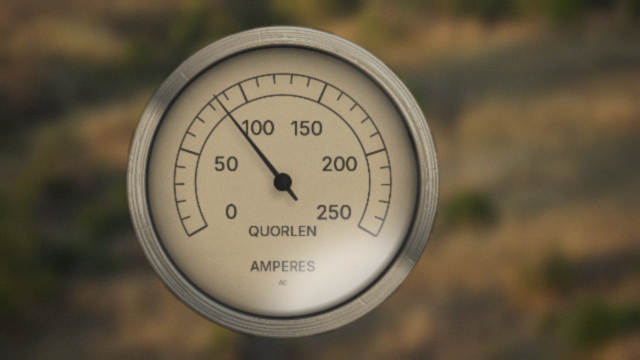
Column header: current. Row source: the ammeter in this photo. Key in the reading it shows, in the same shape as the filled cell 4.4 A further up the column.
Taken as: 85 A
